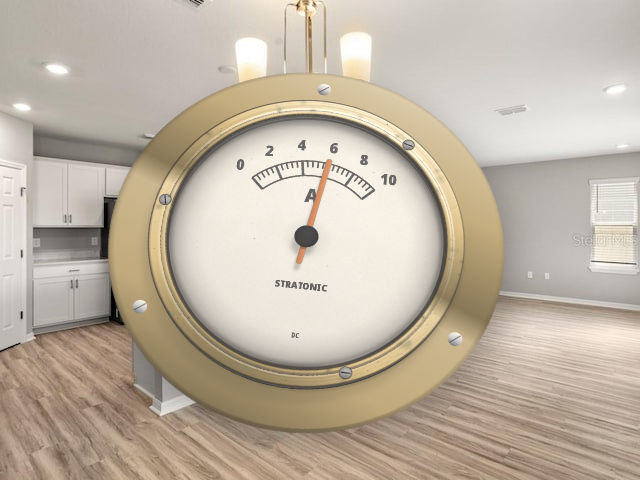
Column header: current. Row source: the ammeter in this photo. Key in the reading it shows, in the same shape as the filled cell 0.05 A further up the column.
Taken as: 6 A
